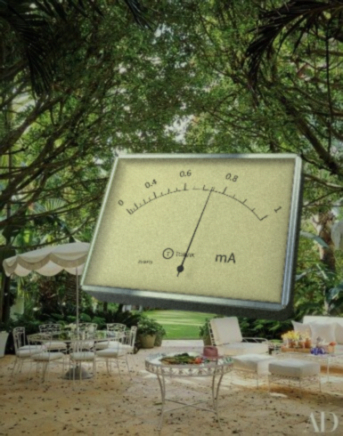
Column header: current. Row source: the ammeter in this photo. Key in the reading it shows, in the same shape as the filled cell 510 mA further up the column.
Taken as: 0.75 mA
